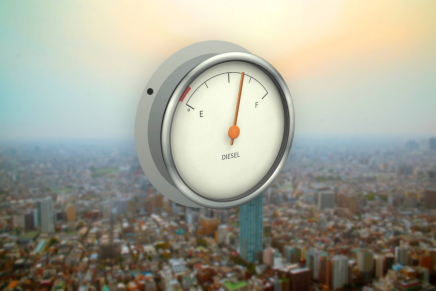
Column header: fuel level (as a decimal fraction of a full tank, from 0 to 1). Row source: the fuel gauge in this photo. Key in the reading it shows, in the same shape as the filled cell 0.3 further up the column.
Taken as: 0.625
